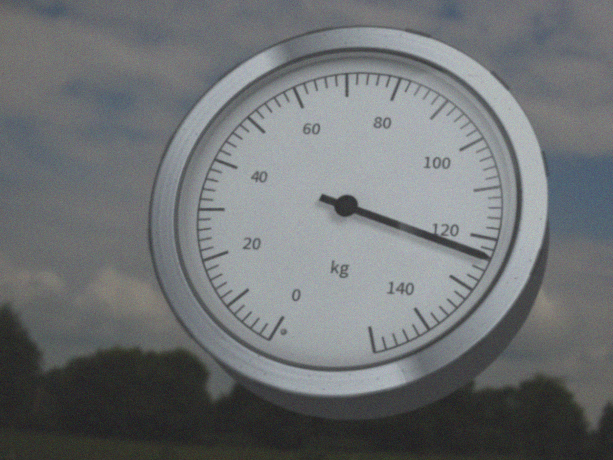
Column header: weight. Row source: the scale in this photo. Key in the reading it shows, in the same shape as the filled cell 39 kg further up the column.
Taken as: 124 kg
